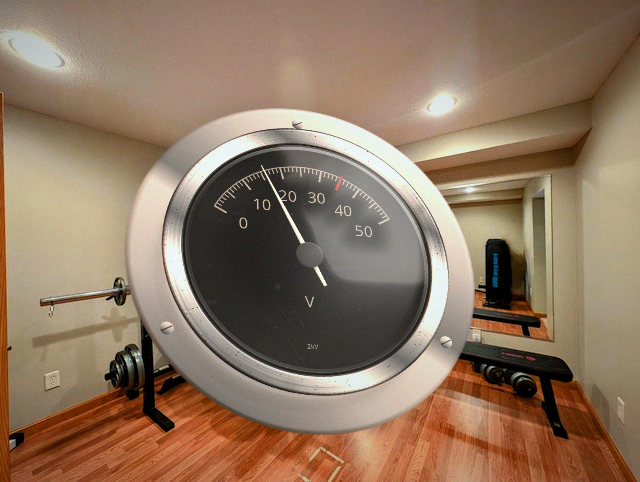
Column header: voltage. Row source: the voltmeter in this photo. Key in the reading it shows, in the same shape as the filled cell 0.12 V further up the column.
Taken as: 15 V
